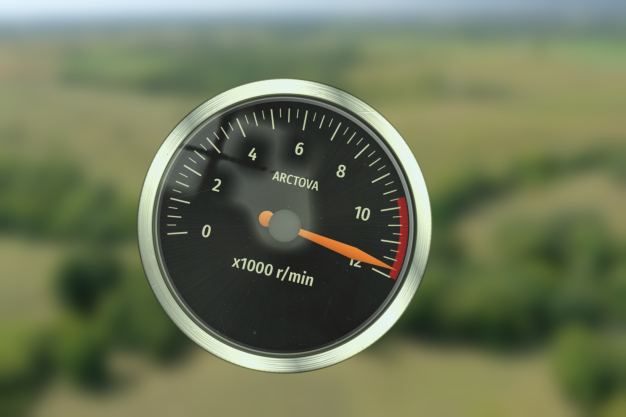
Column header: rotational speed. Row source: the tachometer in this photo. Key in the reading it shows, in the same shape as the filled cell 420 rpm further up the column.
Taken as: 11750 rpm
